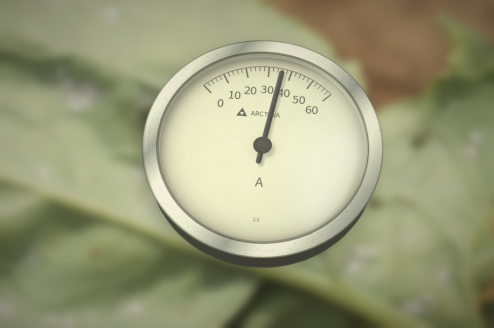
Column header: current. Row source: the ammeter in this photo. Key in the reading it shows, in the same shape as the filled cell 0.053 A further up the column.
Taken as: 36 A
